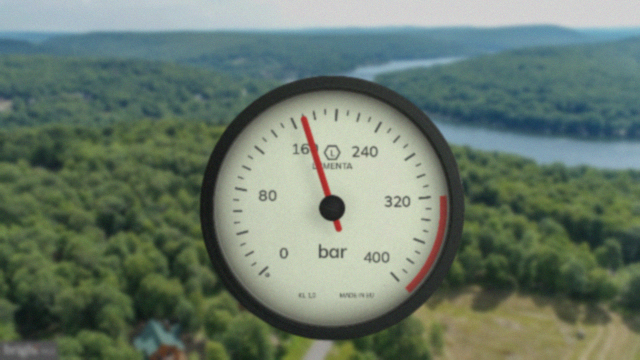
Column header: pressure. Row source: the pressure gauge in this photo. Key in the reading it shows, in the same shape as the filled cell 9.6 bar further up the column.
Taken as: 170 bar
